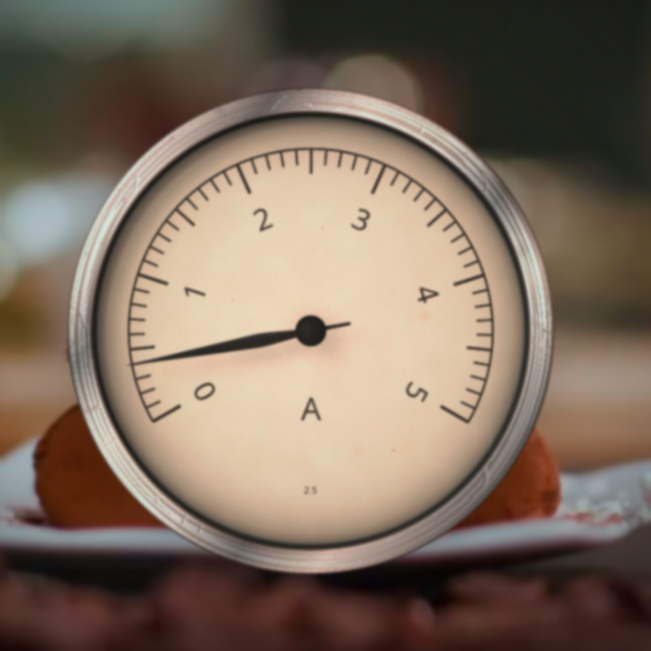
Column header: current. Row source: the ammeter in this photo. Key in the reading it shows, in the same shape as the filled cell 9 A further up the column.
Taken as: 0.4 A
